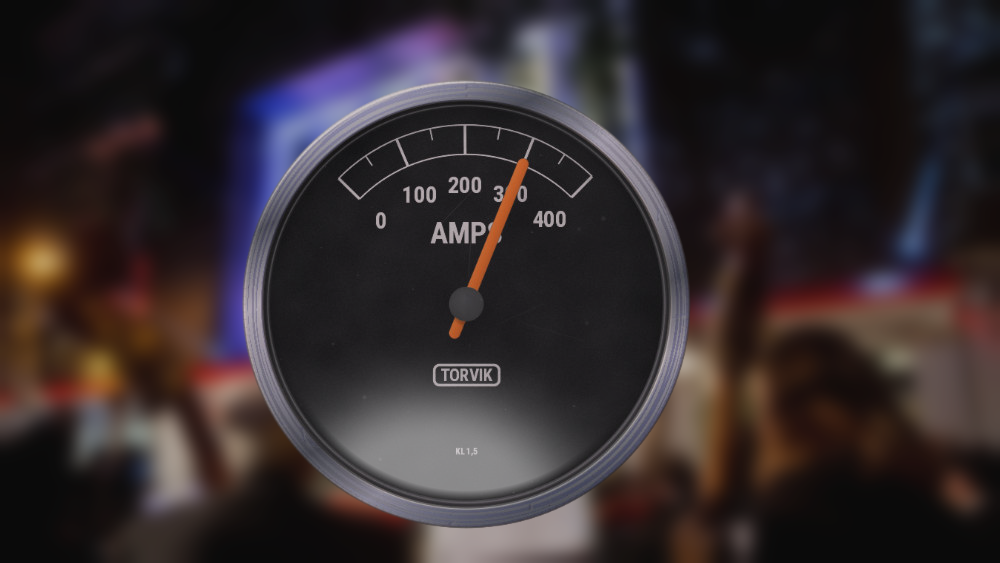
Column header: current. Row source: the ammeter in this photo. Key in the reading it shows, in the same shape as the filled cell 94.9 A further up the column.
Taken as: 300 A
